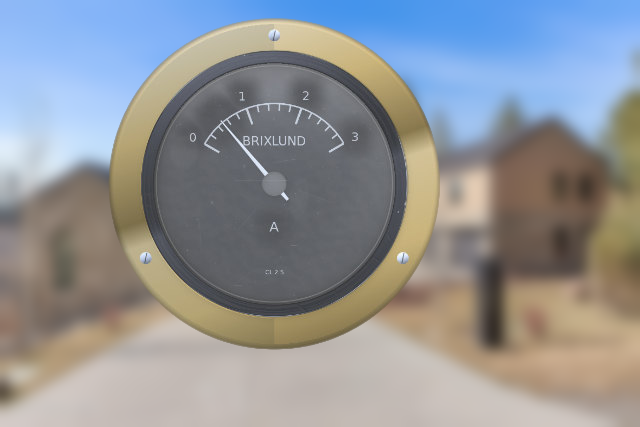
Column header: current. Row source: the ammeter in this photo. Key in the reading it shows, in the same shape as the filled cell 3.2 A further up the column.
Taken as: 0.5 A
